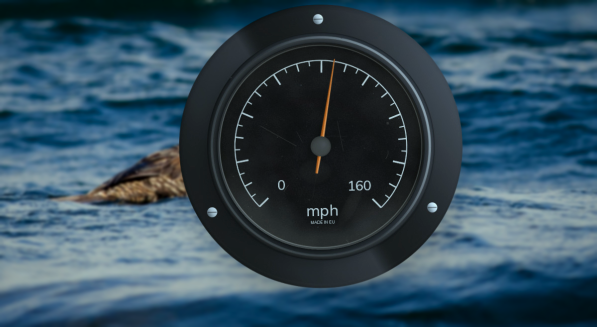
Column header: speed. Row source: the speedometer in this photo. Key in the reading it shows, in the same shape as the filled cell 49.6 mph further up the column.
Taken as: 85 mph
